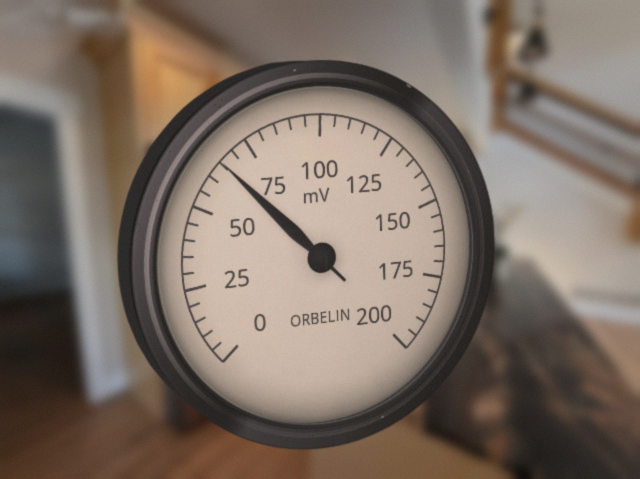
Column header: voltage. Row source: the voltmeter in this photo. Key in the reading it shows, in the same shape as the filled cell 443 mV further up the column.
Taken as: 65 mV
